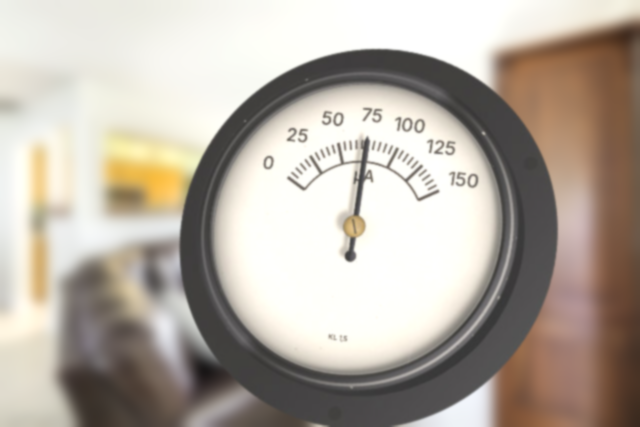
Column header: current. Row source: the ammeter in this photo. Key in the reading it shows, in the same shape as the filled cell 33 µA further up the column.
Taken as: 75 µA
